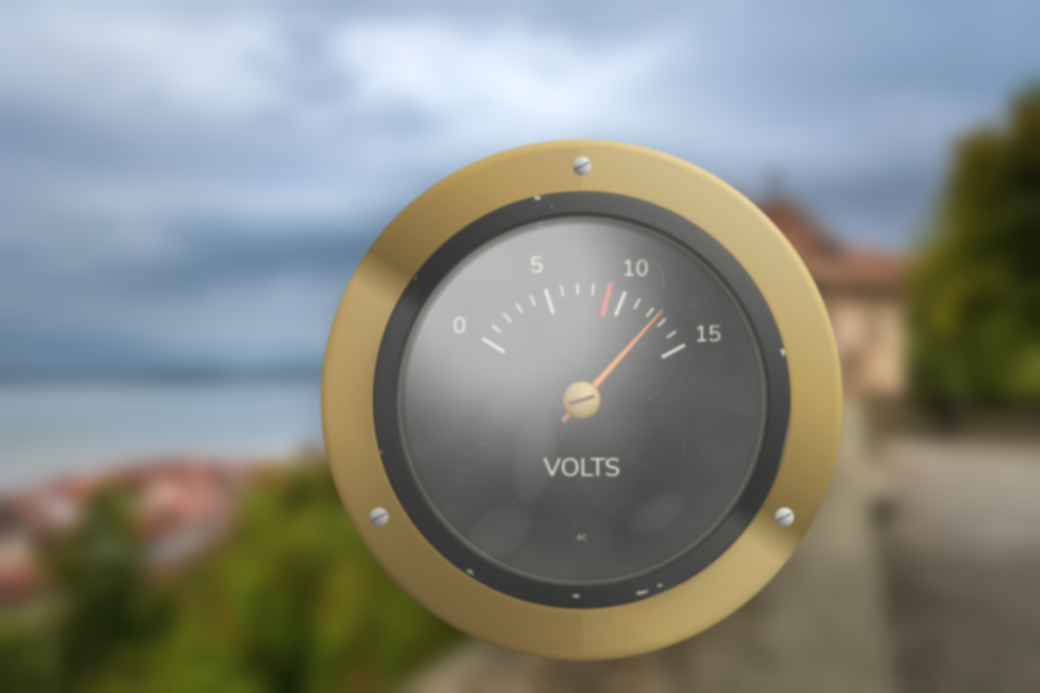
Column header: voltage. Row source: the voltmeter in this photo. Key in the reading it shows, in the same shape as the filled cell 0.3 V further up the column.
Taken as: 12.5 V
